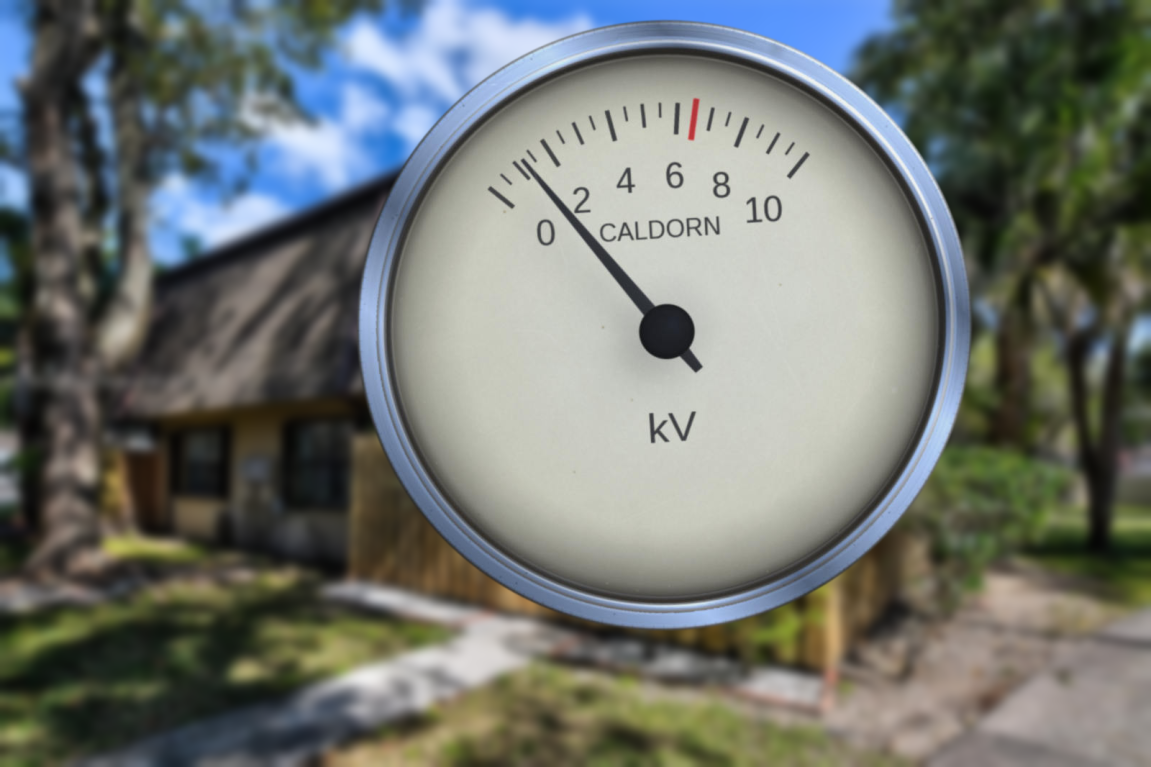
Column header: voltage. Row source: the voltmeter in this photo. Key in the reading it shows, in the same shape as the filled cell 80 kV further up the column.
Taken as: 1.25 kV
